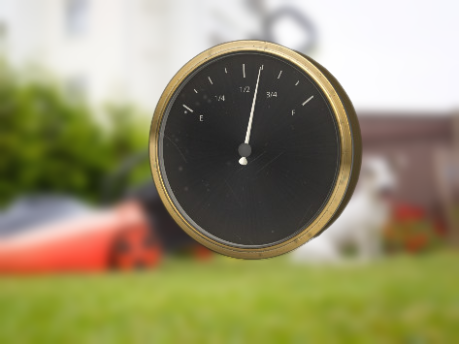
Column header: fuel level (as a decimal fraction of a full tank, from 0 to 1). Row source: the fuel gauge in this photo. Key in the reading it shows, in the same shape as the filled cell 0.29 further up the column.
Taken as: 0.625
